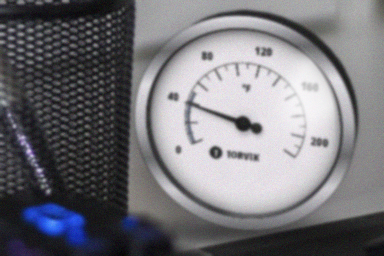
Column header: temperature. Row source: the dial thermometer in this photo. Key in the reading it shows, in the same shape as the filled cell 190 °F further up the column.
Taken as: 40 °F
